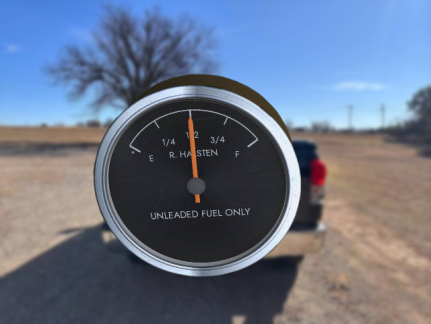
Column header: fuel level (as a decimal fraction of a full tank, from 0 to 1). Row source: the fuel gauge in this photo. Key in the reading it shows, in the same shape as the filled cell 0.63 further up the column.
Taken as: 0.5
